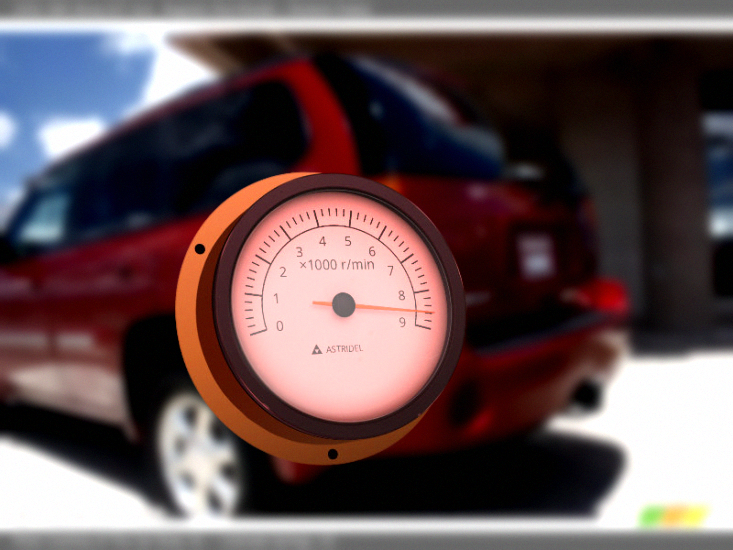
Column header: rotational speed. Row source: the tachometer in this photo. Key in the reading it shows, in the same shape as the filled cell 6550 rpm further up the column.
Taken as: 8600 rpm
